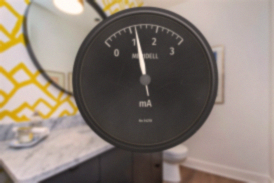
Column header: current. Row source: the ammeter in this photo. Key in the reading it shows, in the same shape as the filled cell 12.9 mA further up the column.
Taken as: 1.2 mA
